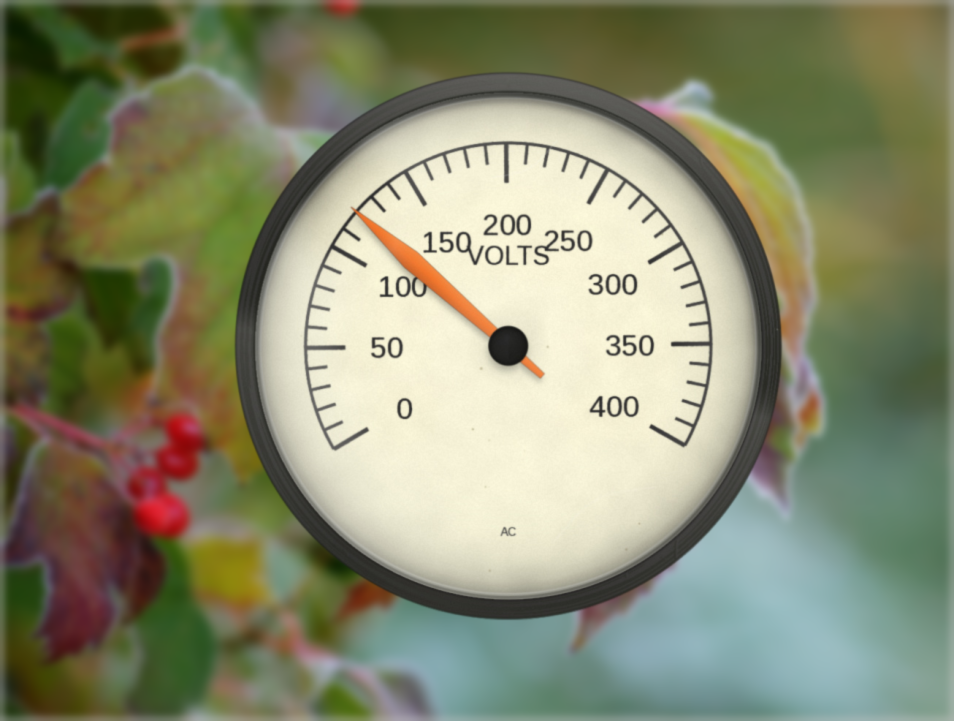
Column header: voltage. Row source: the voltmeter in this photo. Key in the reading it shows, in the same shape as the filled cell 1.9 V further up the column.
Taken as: 120 V
